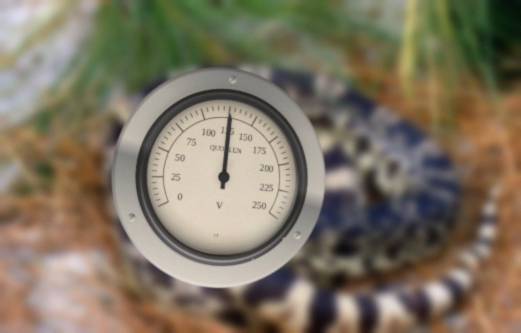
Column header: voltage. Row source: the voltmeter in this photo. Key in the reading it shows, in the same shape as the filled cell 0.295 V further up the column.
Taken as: 125 V
